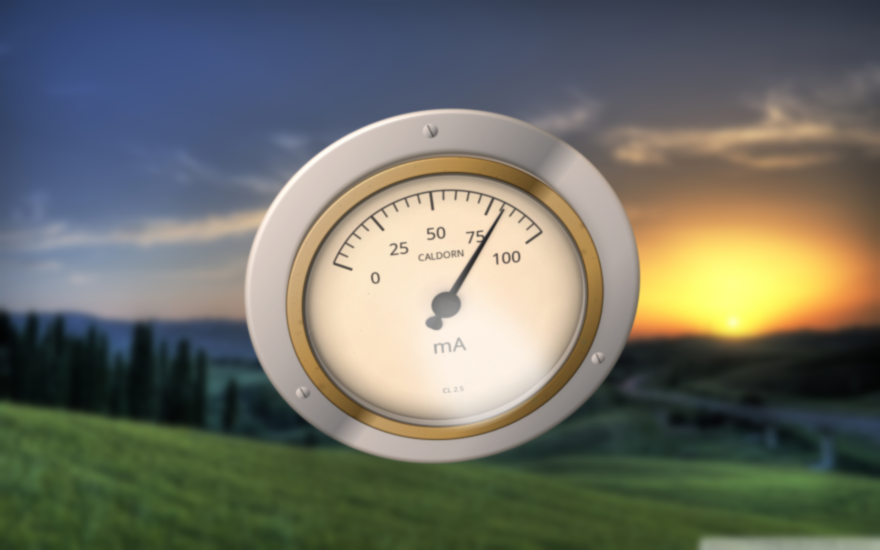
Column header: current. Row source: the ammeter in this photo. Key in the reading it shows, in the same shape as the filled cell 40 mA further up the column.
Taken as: 80 mA
